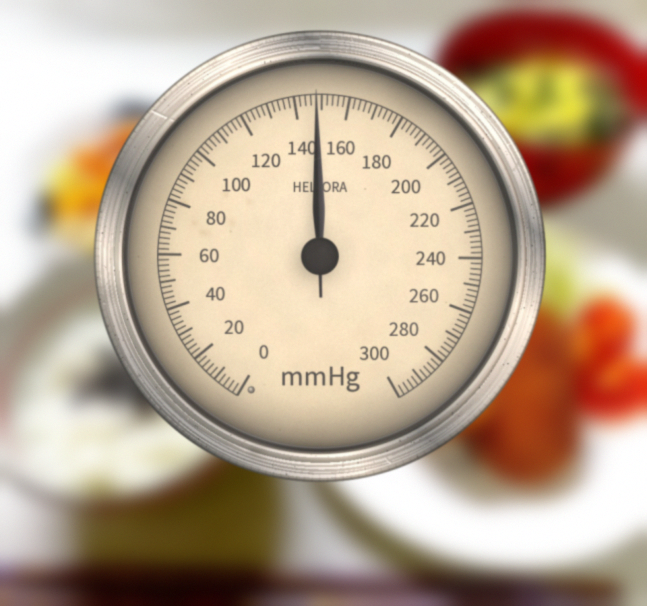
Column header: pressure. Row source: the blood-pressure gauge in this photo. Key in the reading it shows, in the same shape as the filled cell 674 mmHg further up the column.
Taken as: 148 mmHg
